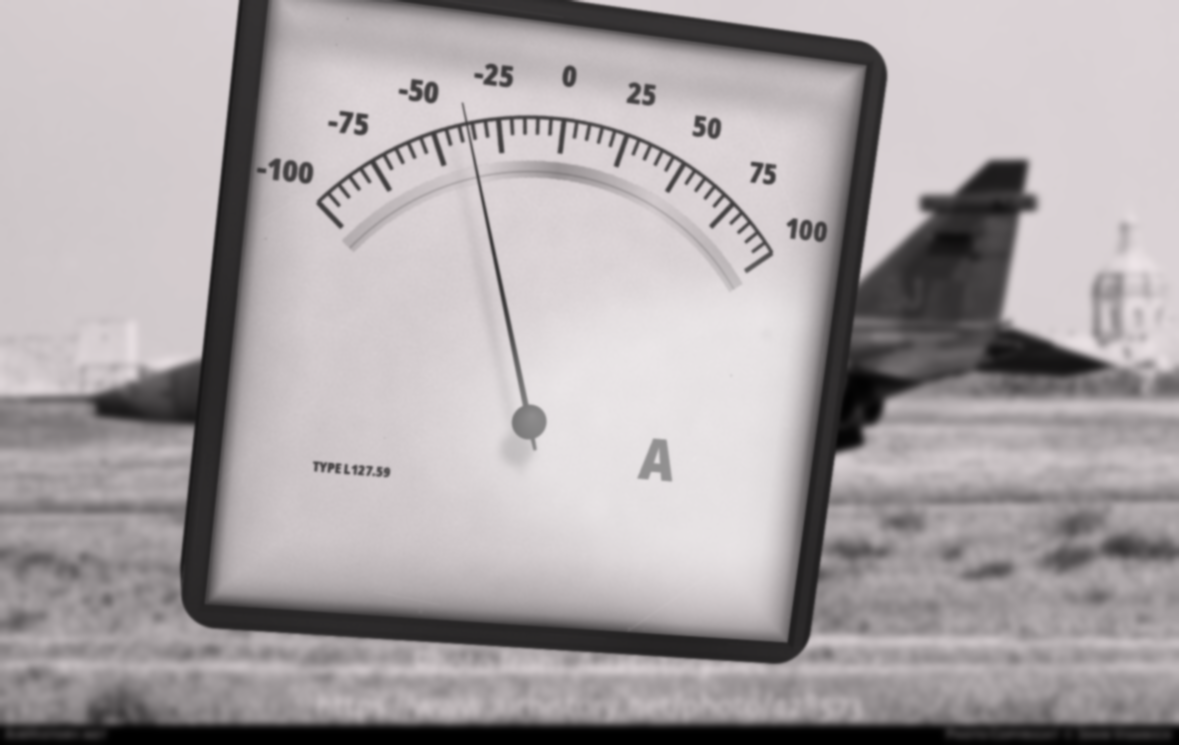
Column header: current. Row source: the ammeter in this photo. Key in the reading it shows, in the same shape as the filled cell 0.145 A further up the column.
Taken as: -37.5 A
